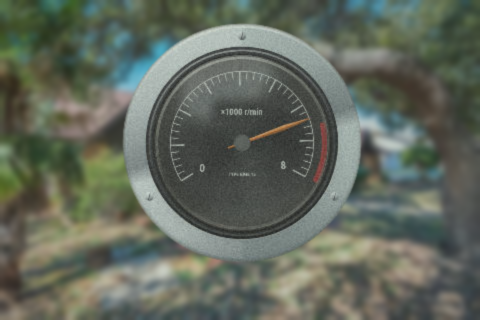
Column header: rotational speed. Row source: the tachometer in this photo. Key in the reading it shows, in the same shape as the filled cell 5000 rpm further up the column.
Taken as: 6400 rpm
